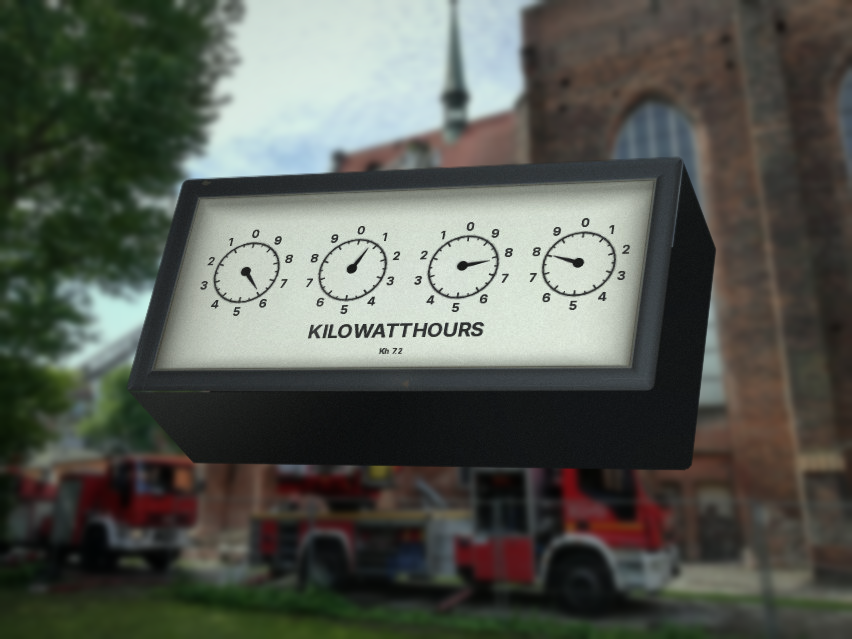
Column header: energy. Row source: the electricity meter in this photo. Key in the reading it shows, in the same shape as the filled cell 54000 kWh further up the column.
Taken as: 6078 kWh
